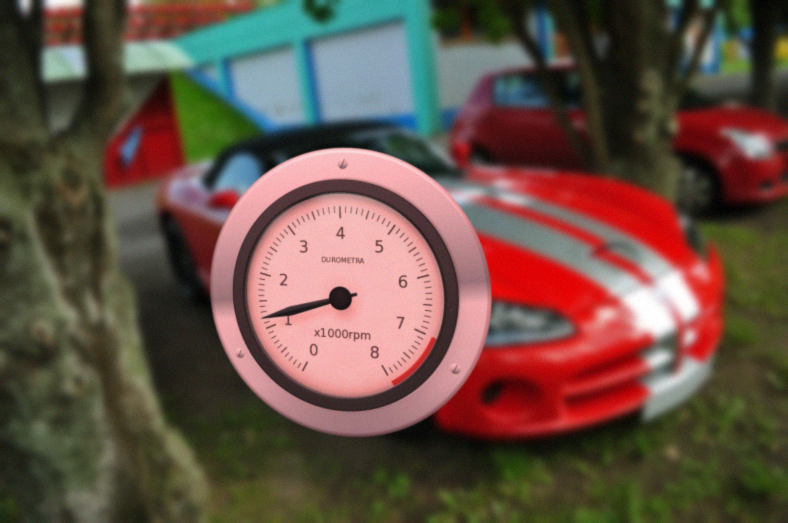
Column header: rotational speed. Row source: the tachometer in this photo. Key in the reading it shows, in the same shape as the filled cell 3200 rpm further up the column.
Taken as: 1200 rpm
